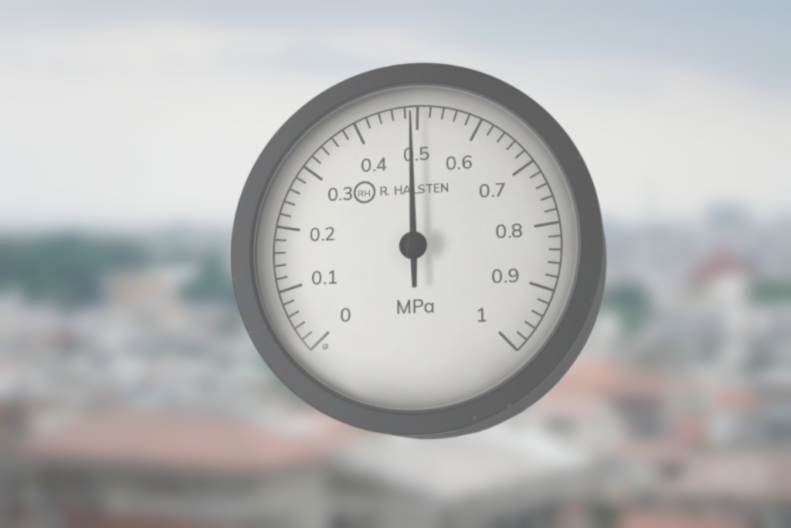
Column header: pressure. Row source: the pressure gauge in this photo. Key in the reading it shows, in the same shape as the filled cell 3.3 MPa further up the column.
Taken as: 0.49 MPa
